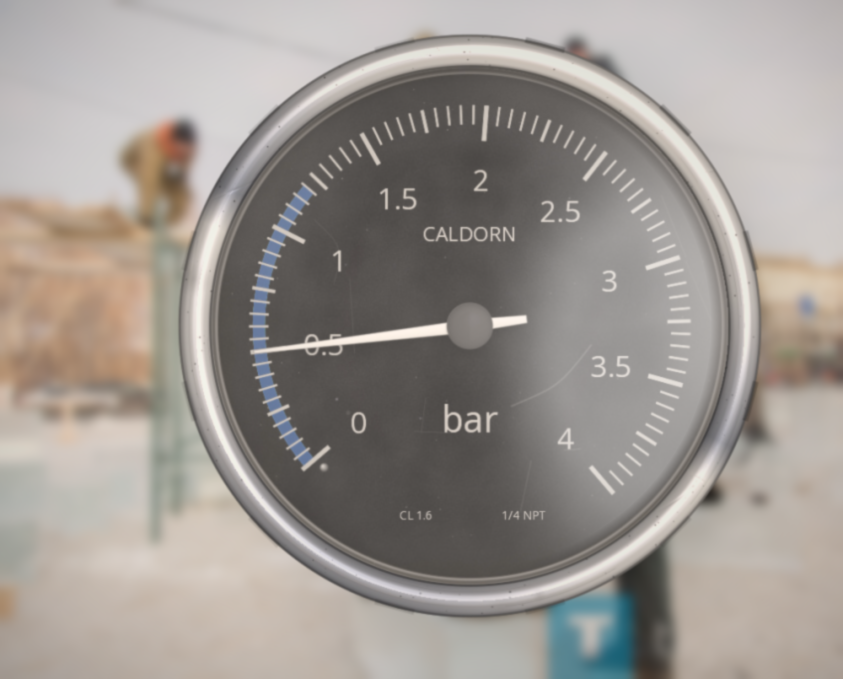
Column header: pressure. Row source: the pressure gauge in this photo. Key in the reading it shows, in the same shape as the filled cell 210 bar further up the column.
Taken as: 0.5 bar
